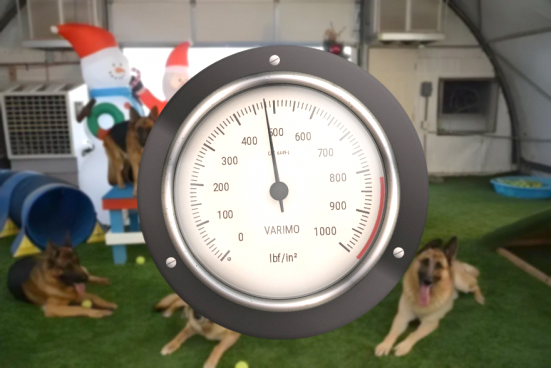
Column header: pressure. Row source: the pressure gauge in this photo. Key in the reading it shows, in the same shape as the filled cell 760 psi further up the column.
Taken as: 480 psi
